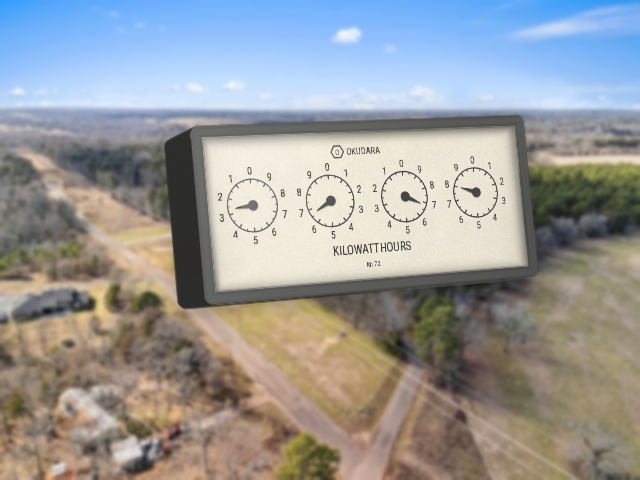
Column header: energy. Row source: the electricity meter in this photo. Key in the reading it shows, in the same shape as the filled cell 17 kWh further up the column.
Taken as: 2668 kWh
